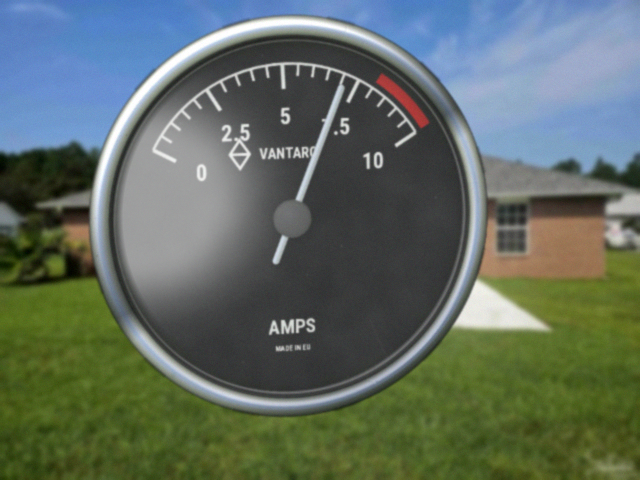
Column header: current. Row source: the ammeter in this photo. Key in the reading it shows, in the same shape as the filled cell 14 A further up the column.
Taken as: 7 A
